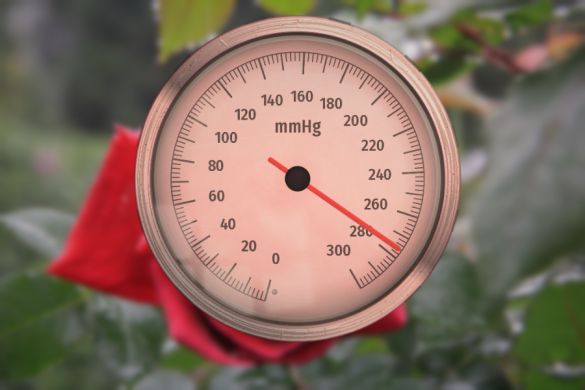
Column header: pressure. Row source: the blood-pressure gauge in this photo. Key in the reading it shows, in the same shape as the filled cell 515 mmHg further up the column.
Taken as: 276 mmHg
